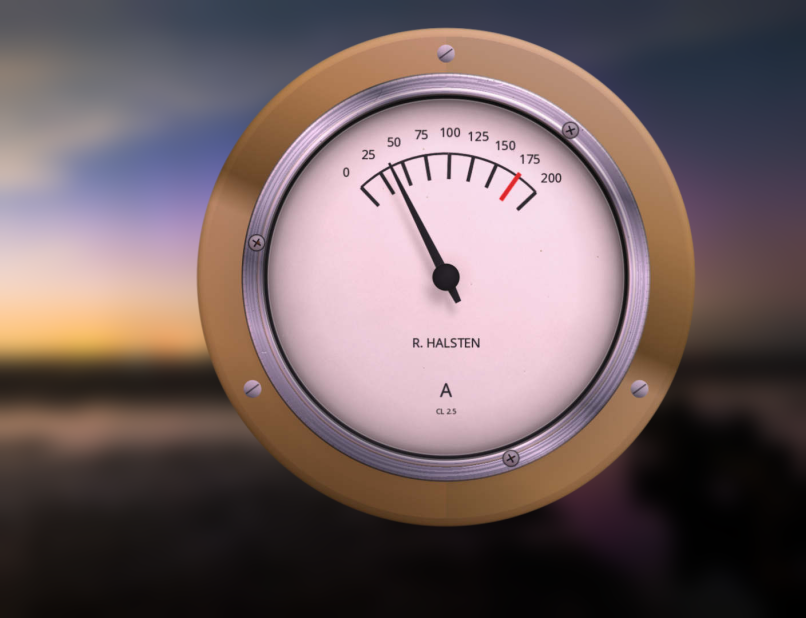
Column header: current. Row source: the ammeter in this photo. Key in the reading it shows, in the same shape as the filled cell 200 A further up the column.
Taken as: 37.5 A
